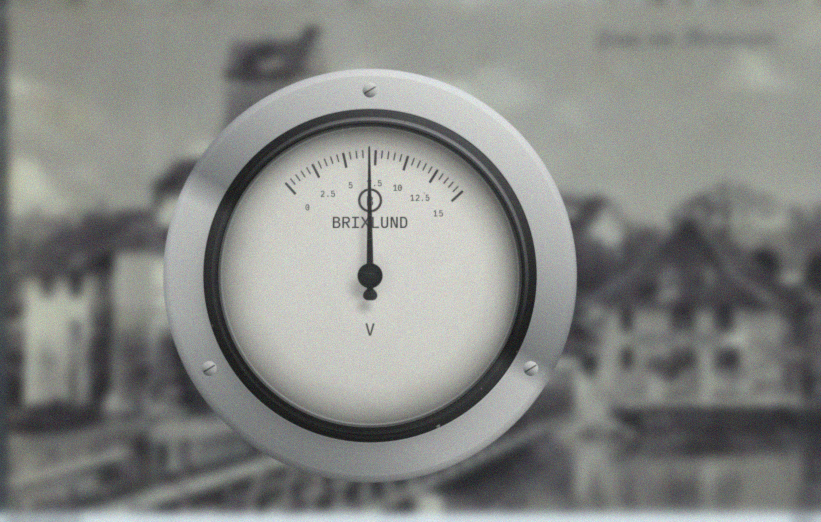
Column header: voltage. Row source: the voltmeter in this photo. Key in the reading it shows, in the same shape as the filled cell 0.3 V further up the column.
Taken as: 7 V
